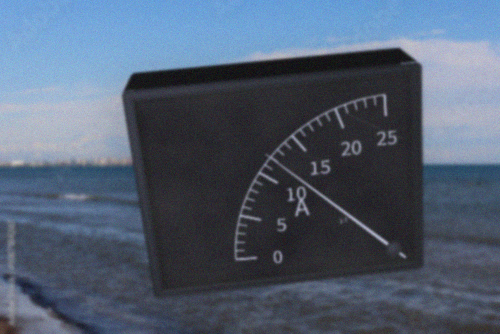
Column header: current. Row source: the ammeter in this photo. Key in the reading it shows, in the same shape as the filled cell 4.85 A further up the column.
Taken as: 12 A
